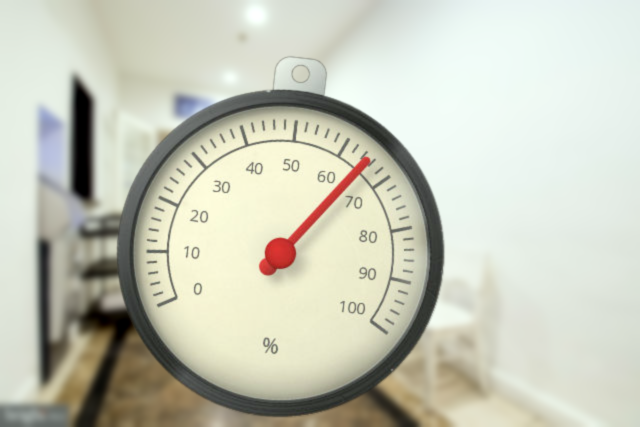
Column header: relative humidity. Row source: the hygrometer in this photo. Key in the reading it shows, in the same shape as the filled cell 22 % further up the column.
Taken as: 65 %
